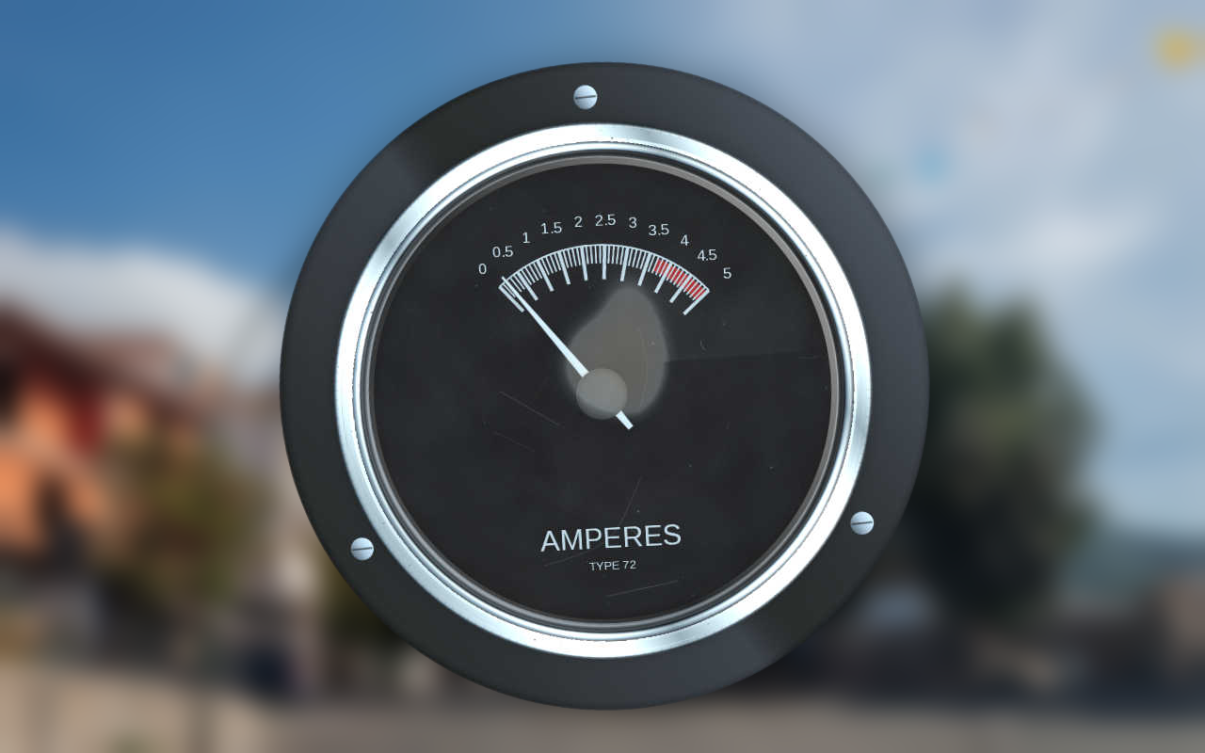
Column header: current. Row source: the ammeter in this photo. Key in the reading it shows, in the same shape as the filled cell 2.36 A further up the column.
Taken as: 0.2 A
